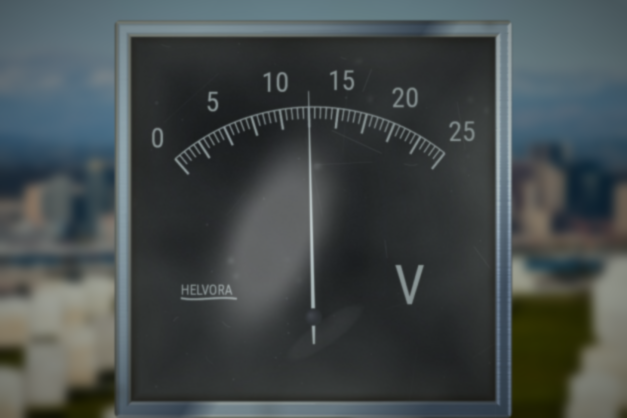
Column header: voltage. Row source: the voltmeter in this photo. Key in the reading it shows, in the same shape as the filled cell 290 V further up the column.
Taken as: 12.5 V
